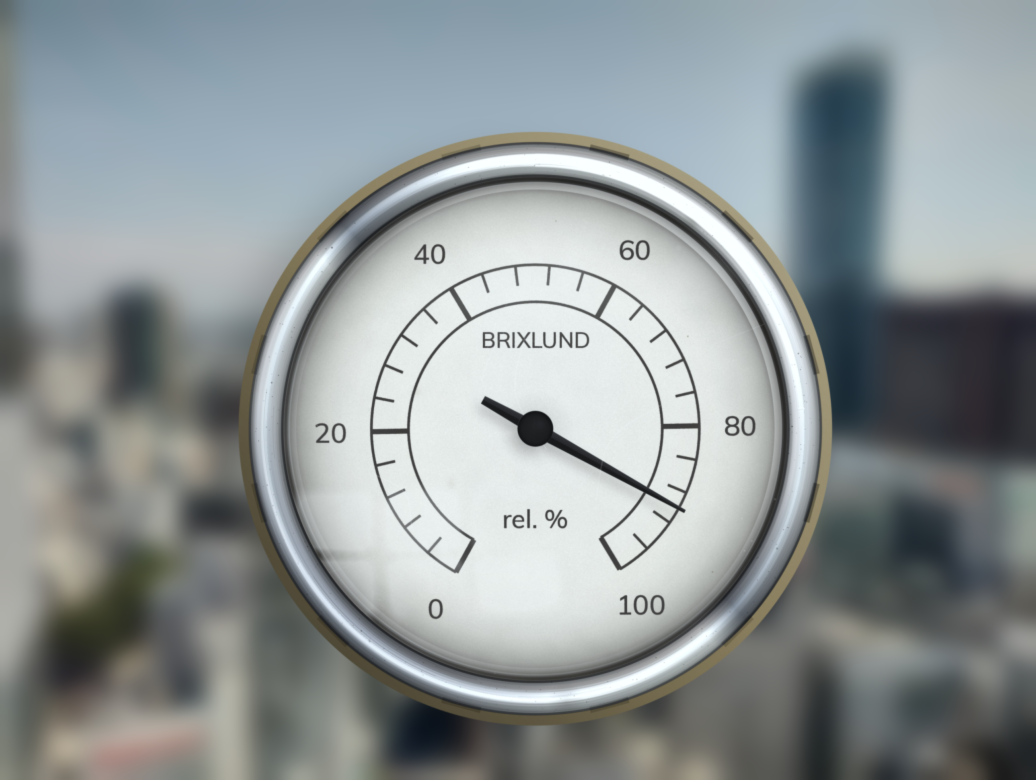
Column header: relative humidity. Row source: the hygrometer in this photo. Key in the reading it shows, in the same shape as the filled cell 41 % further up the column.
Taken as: 90 %
